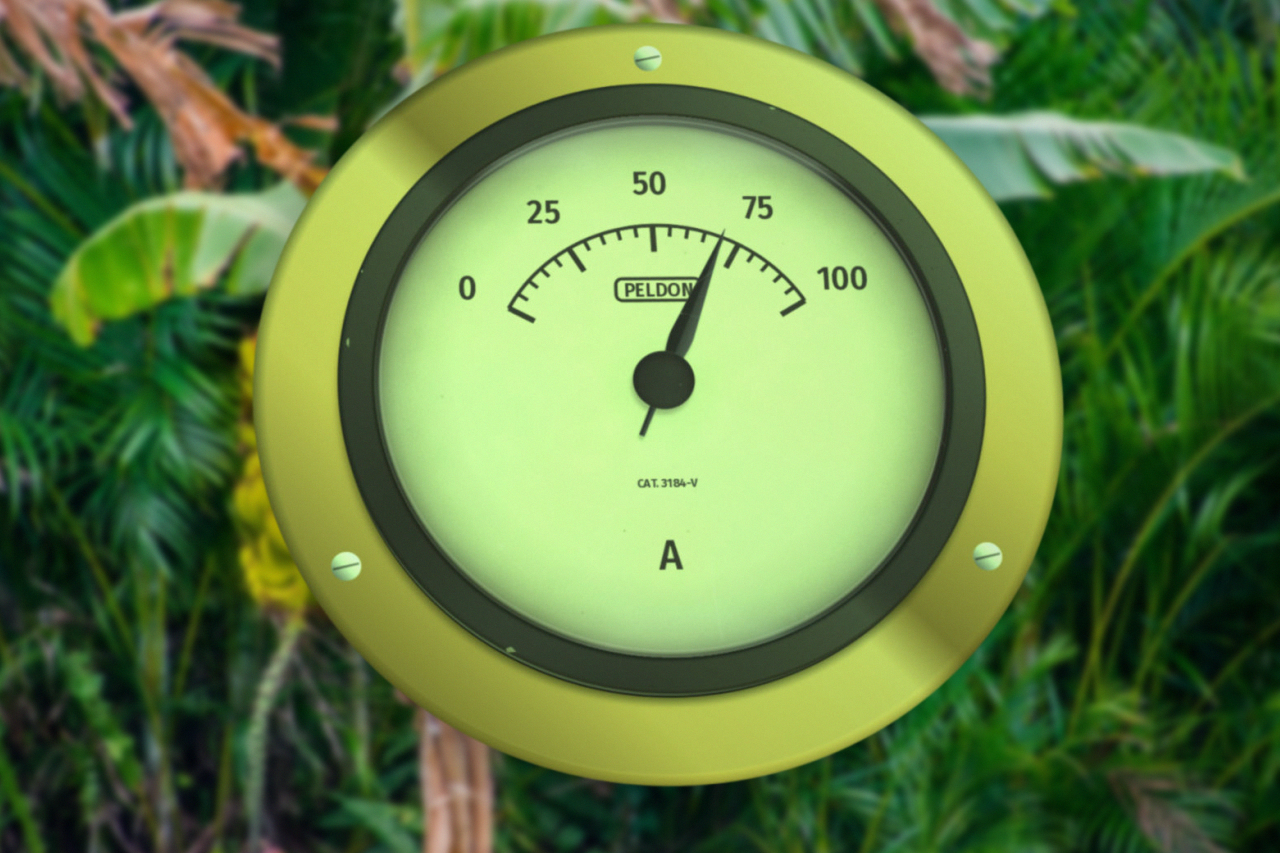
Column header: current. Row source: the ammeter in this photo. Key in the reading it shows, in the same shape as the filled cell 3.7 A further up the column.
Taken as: 70 A
